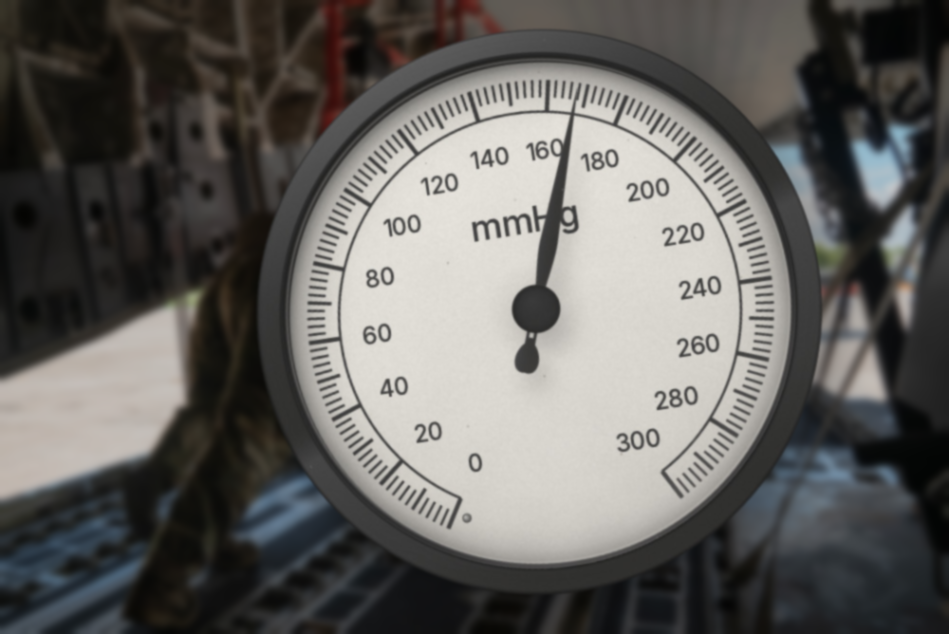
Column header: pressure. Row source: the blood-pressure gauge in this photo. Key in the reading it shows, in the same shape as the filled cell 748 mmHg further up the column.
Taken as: 168 mmHg
